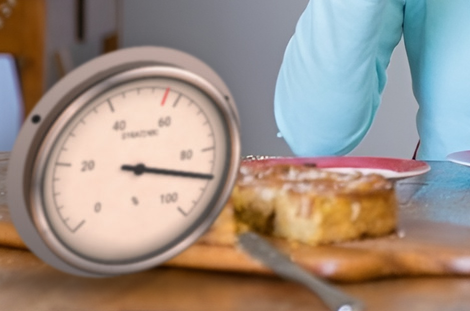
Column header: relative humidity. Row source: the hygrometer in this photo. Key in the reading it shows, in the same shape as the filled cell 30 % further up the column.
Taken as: 88 %
